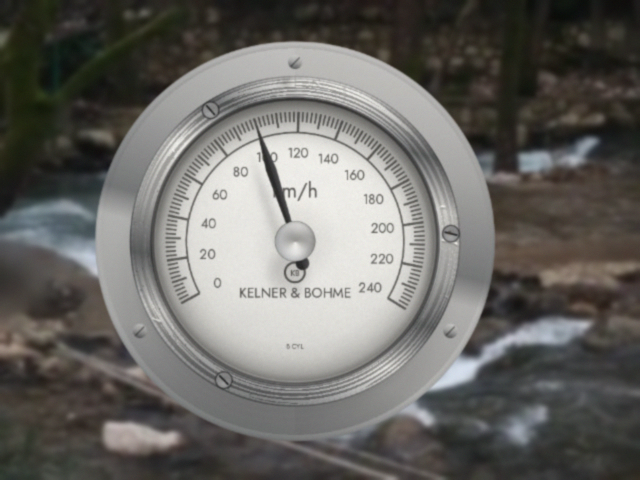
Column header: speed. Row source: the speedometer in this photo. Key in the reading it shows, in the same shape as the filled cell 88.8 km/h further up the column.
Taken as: 100 km/h
